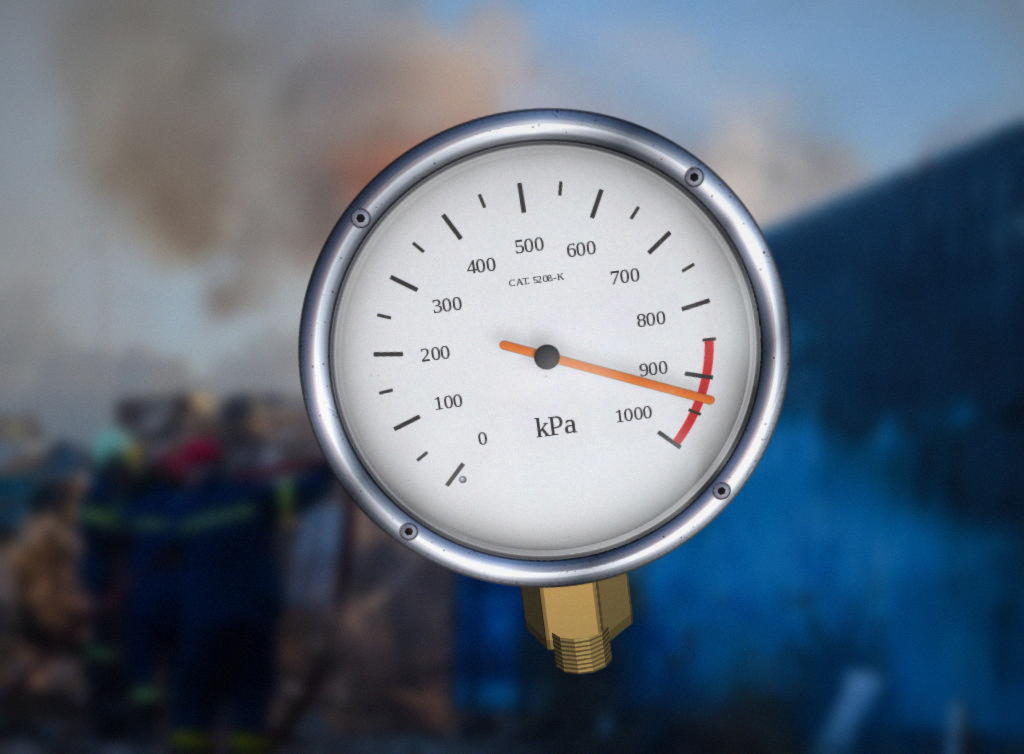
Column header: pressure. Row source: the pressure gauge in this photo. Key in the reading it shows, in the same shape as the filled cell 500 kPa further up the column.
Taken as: 925 kPa
